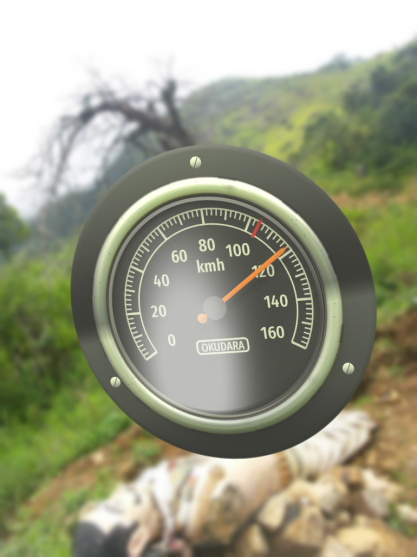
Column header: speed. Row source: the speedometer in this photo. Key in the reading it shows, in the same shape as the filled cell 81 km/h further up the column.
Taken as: 118 km/h
